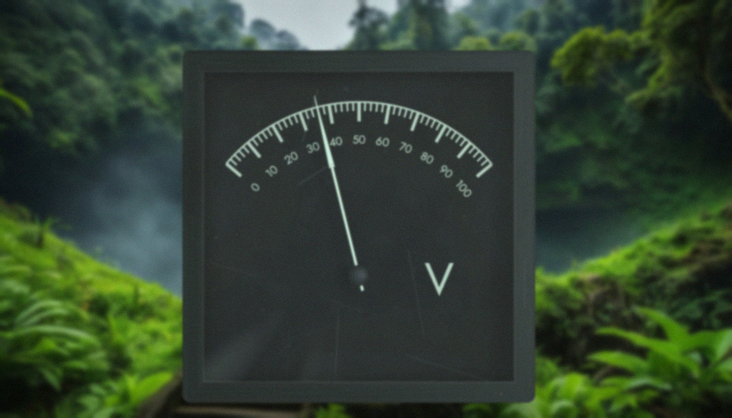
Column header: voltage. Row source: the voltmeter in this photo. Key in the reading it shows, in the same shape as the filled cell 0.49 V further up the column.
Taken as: 36 V
